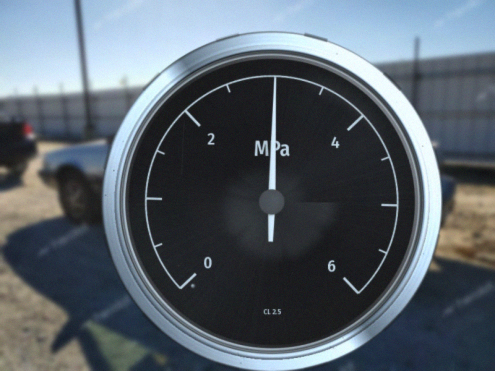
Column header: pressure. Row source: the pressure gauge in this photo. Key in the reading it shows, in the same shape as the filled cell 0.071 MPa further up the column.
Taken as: 3 MPa
